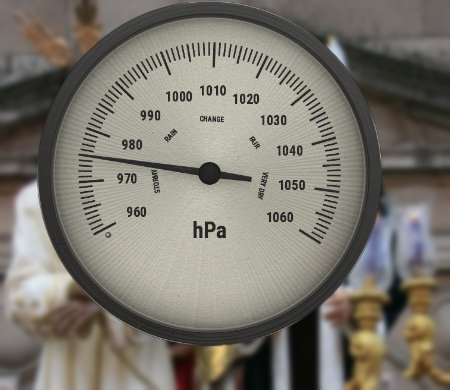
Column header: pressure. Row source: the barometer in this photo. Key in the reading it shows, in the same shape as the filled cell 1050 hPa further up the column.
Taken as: 975 hPa
